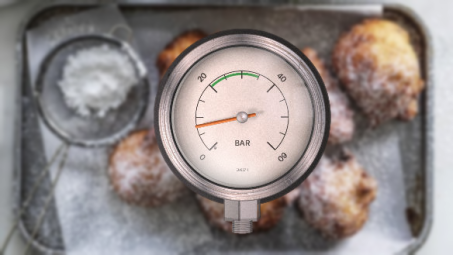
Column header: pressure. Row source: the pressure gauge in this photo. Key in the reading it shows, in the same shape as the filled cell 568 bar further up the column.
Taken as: 7.5 bar
